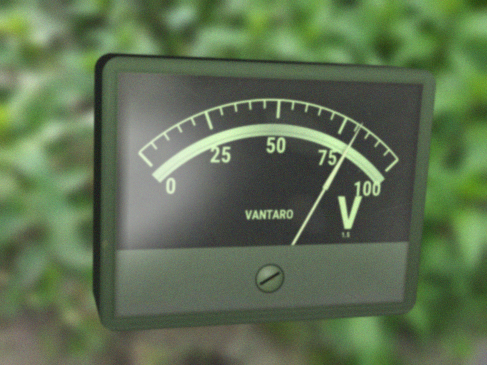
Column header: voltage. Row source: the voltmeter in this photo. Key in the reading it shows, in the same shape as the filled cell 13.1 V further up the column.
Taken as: 80 V
